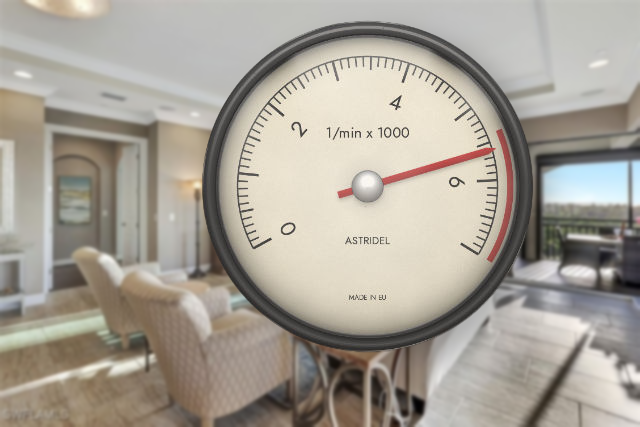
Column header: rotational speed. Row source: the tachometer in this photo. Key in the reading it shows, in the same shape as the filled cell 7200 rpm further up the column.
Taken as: 5600 rpm
